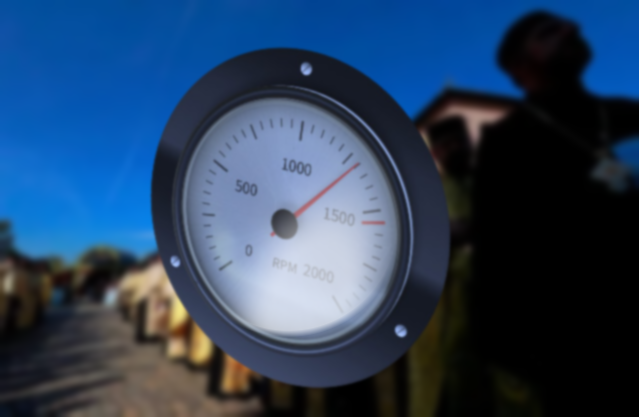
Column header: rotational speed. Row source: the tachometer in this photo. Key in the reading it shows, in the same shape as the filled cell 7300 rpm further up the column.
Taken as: 1300 rpm
